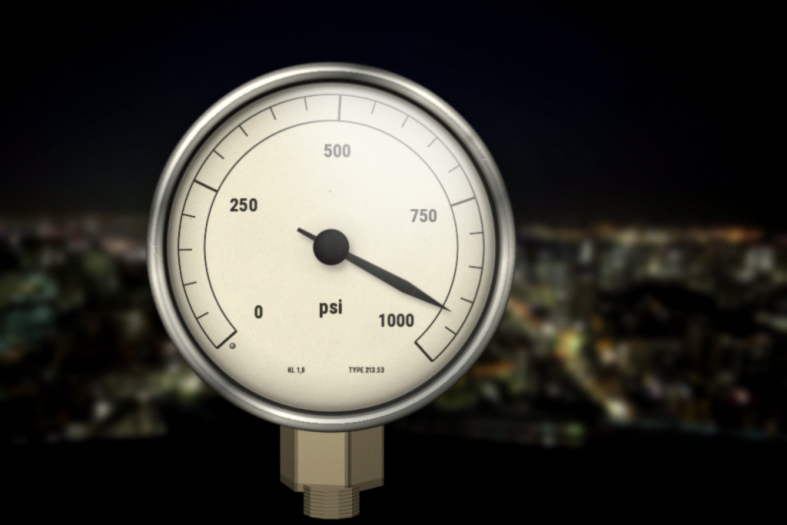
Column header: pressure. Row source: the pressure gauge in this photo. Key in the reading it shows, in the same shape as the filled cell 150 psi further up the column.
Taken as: 925 psi
